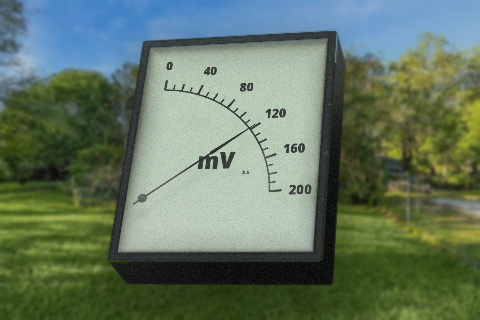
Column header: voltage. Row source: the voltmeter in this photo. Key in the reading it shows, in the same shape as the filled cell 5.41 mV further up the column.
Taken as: 120 mV
